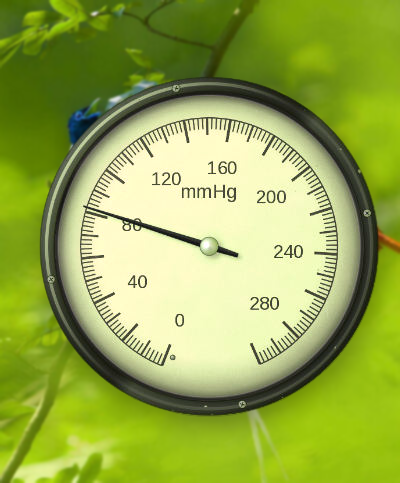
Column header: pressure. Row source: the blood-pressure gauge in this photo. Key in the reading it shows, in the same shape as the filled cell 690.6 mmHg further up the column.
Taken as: 82 mmHg
